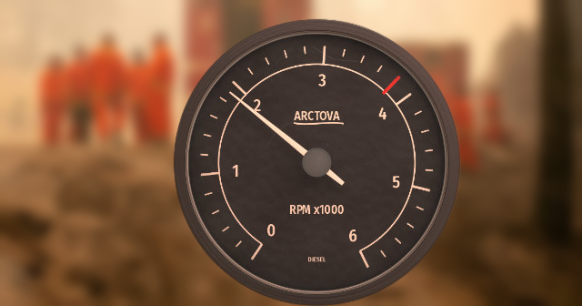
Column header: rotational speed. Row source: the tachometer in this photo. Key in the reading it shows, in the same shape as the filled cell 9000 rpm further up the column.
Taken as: 1900 rpm
